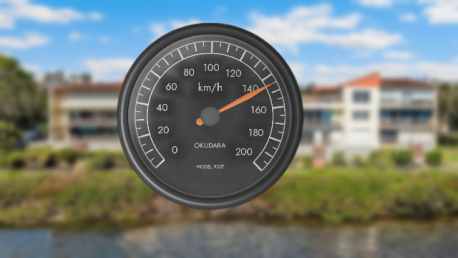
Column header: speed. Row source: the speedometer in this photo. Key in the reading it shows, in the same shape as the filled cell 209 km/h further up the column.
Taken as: 145 km/h
